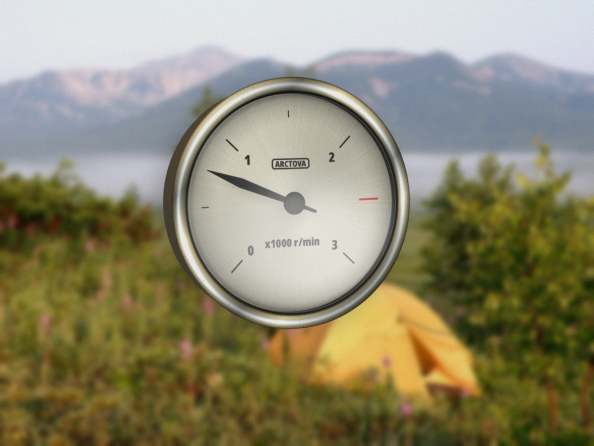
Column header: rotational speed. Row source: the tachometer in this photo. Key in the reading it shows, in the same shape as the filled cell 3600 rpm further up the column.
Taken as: 750 rpm
